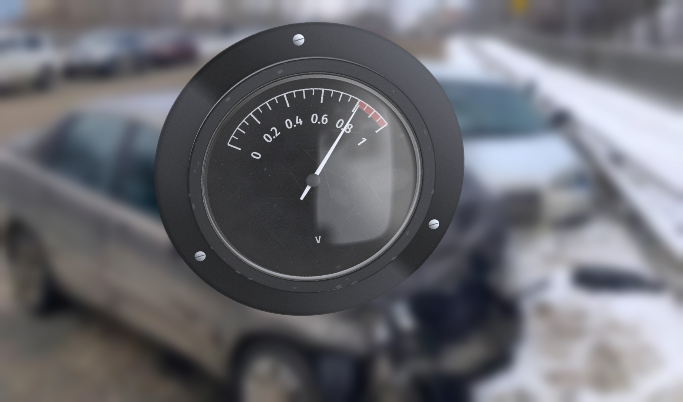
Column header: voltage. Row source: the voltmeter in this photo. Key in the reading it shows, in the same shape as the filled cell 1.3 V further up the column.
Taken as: 0.8 V
